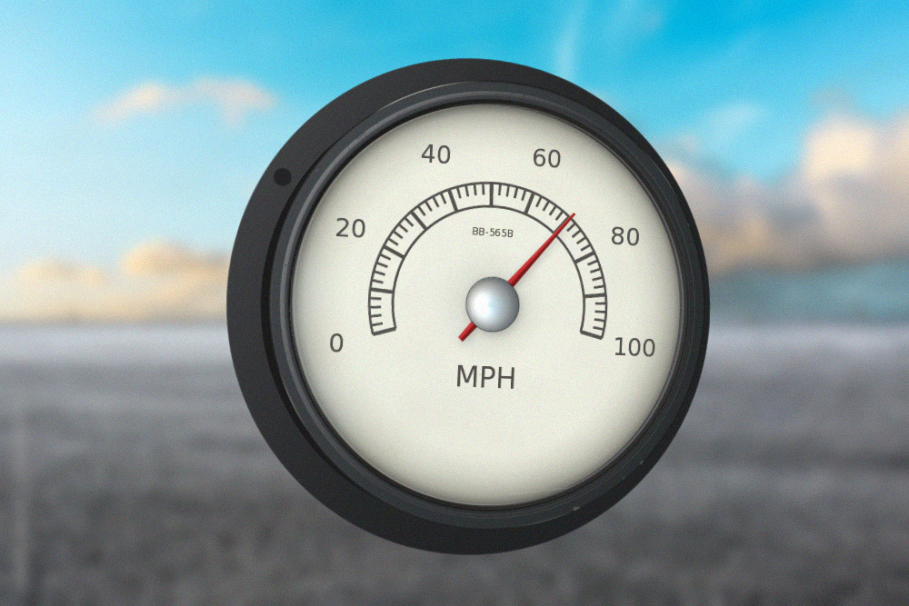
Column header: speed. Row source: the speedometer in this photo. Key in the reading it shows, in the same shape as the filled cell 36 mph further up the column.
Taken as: 70 mph
